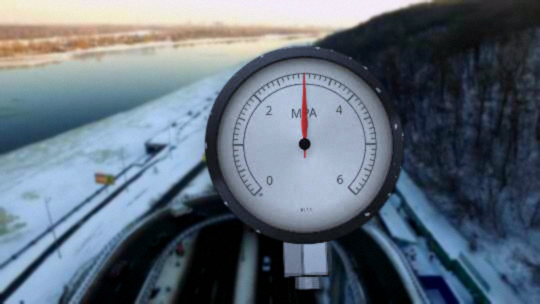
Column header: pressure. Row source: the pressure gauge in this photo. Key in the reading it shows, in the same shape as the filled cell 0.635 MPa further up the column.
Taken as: 3 MPa
